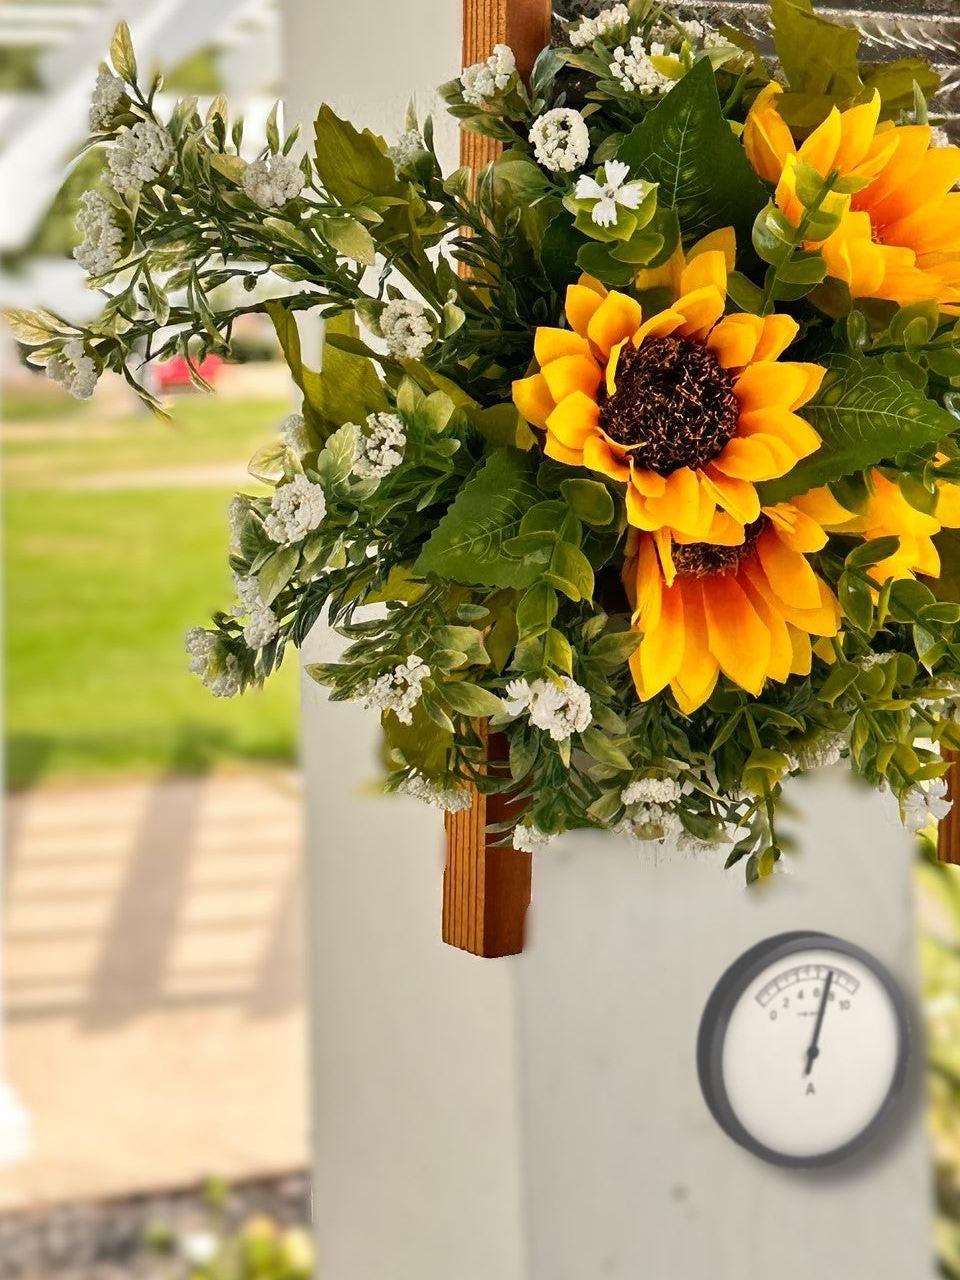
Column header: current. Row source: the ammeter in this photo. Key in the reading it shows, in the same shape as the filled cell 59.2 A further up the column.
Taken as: 7 A
